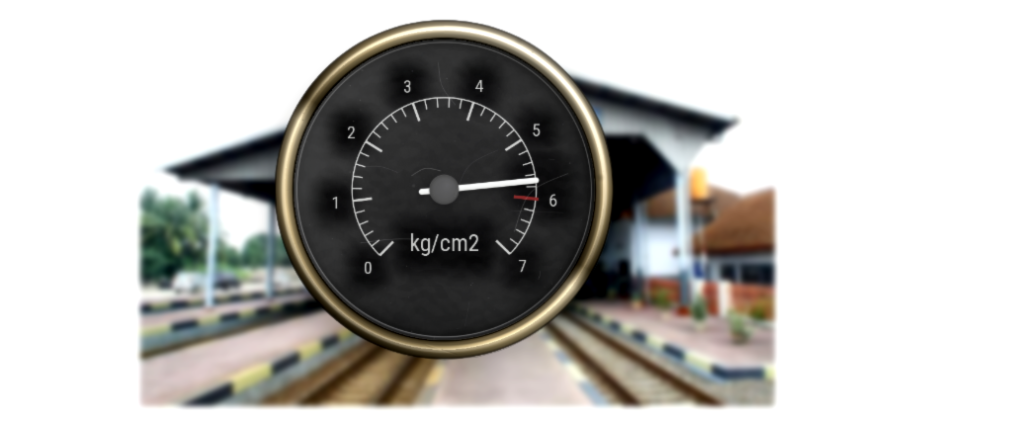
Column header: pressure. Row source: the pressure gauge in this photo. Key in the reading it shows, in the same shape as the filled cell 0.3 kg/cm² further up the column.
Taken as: 5.7 kg/cm²
